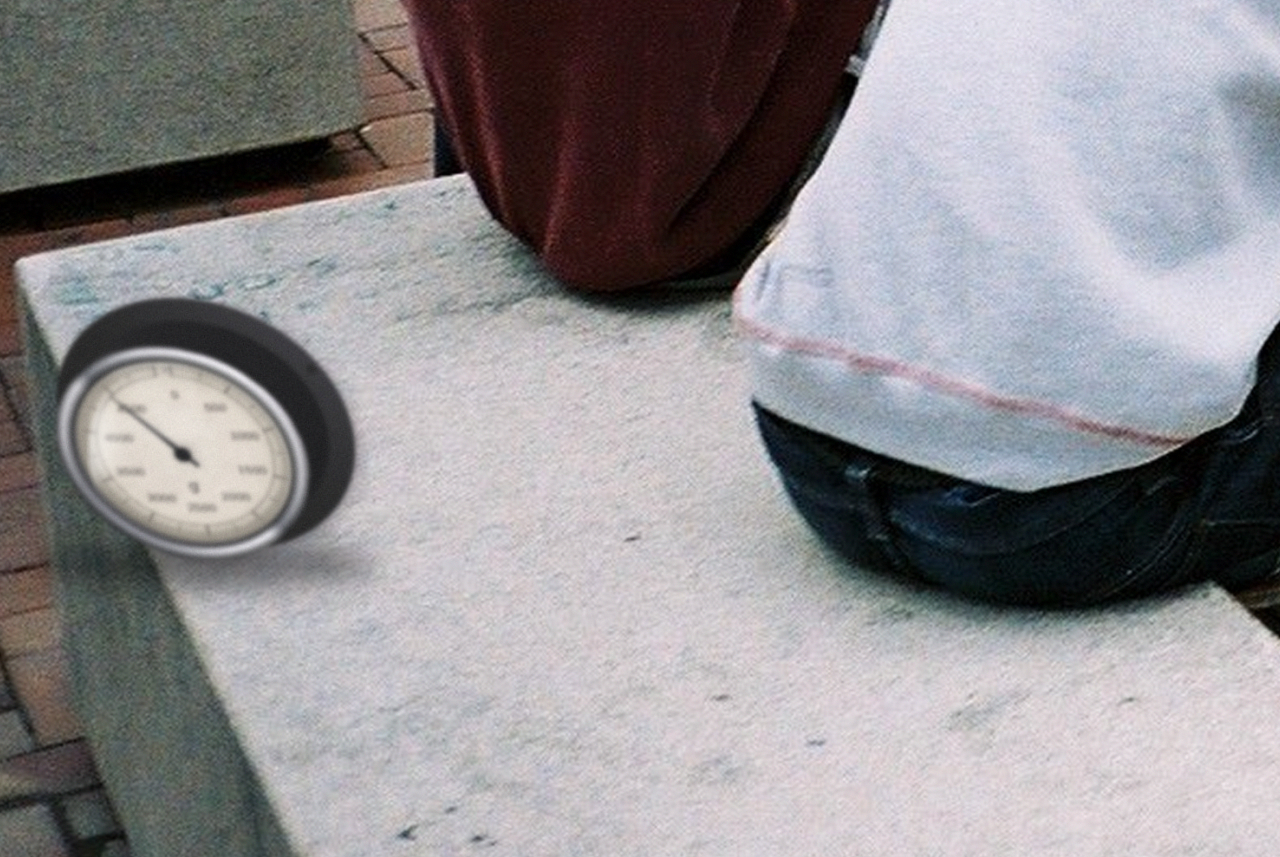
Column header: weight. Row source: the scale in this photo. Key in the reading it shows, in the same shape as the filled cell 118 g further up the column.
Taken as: 4500 g
